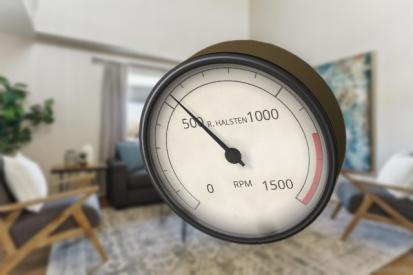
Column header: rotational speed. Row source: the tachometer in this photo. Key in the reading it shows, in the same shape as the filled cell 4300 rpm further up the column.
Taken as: 550 rpm
